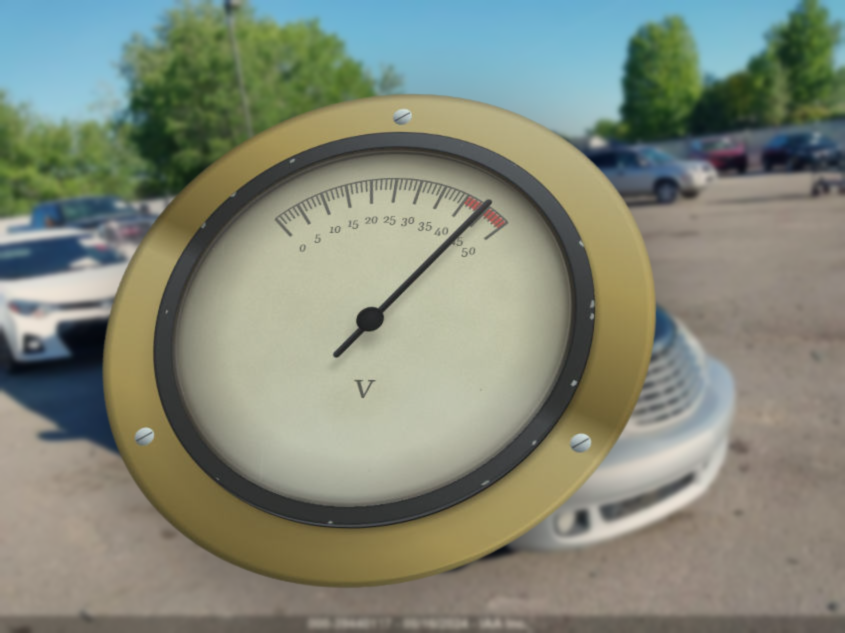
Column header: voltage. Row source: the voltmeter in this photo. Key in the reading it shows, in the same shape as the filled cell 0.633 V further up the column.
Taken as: 45 V
